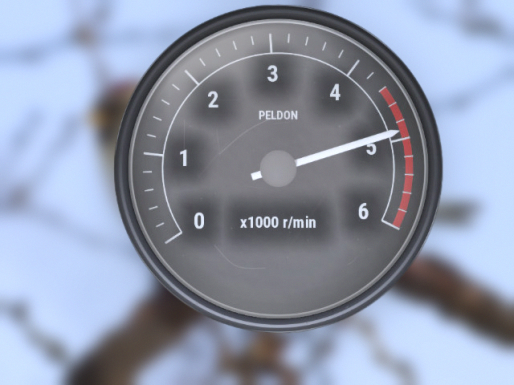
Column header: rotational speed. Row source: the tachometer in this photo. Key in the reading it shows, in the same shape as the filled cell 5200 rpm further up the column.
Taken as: 4900 rpm
